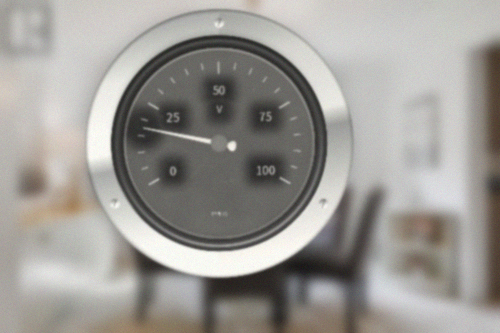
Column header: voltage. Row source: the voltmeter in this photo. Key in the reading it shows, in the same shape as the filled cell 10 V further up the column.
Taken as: 17.5 V
